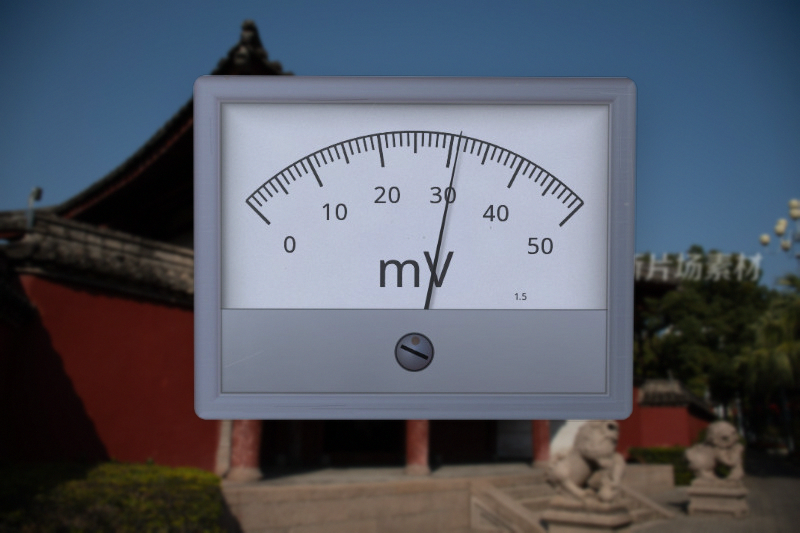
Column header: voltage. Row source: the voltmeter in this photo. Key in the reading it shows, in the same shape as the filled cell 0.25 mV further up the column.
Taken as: 31 mV
